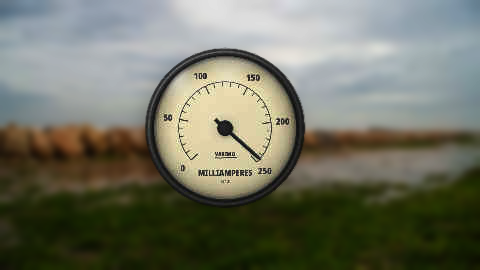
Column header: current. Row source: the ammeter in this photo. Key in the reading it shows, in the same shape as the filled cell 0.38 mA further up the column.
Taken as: 245 mA
